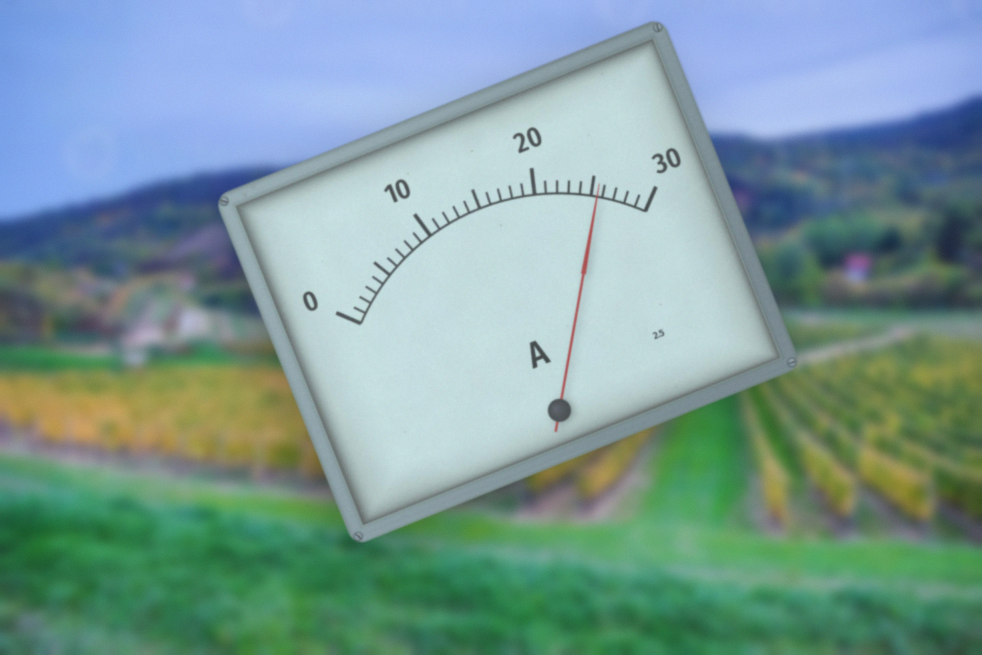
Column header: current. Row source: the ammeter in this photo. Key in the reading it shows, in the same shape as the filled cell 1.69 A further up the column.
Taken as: 25.5 A
